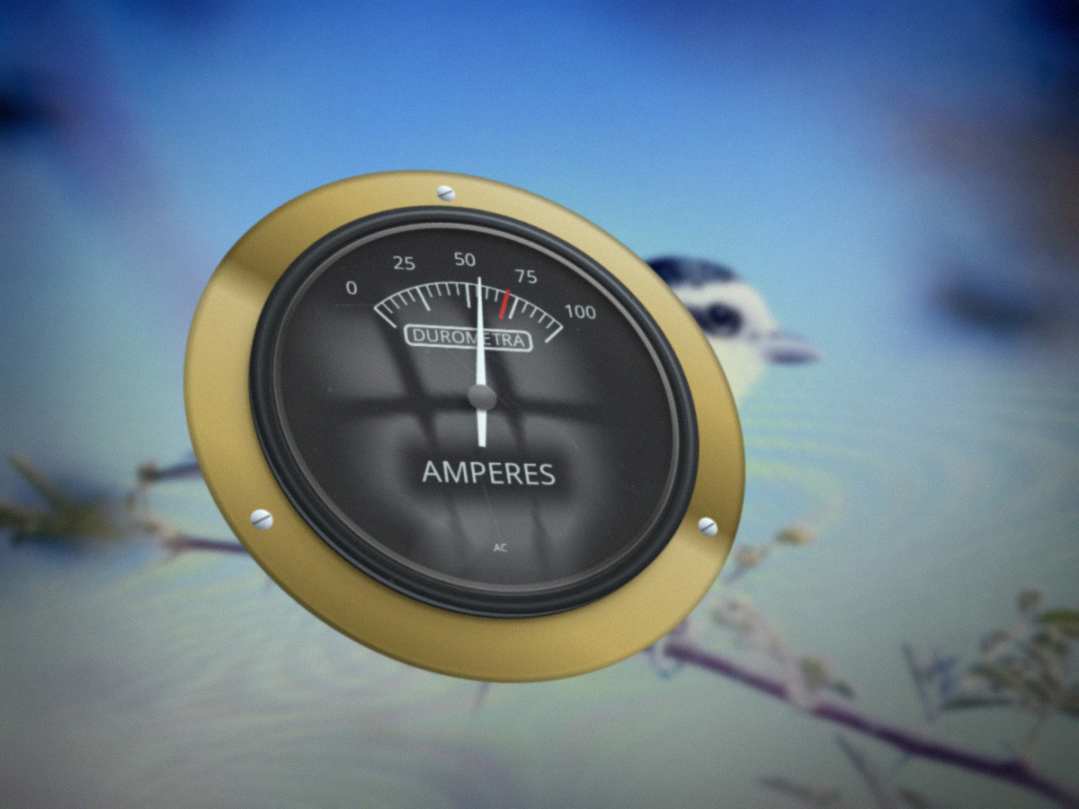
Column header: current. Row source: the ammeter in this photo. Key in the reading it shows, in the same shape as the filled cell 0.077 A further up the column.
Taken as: 55 A
